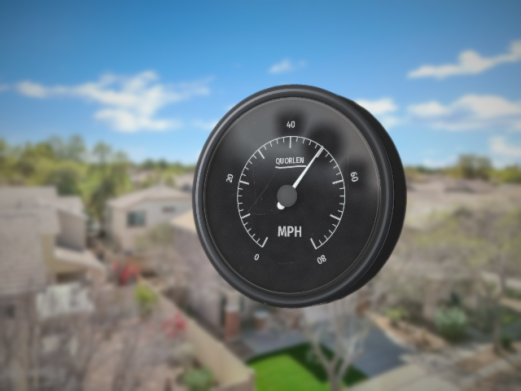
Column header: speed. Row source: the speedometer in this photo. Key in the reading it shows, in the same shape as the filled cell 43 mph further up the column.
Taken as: 50 mph
